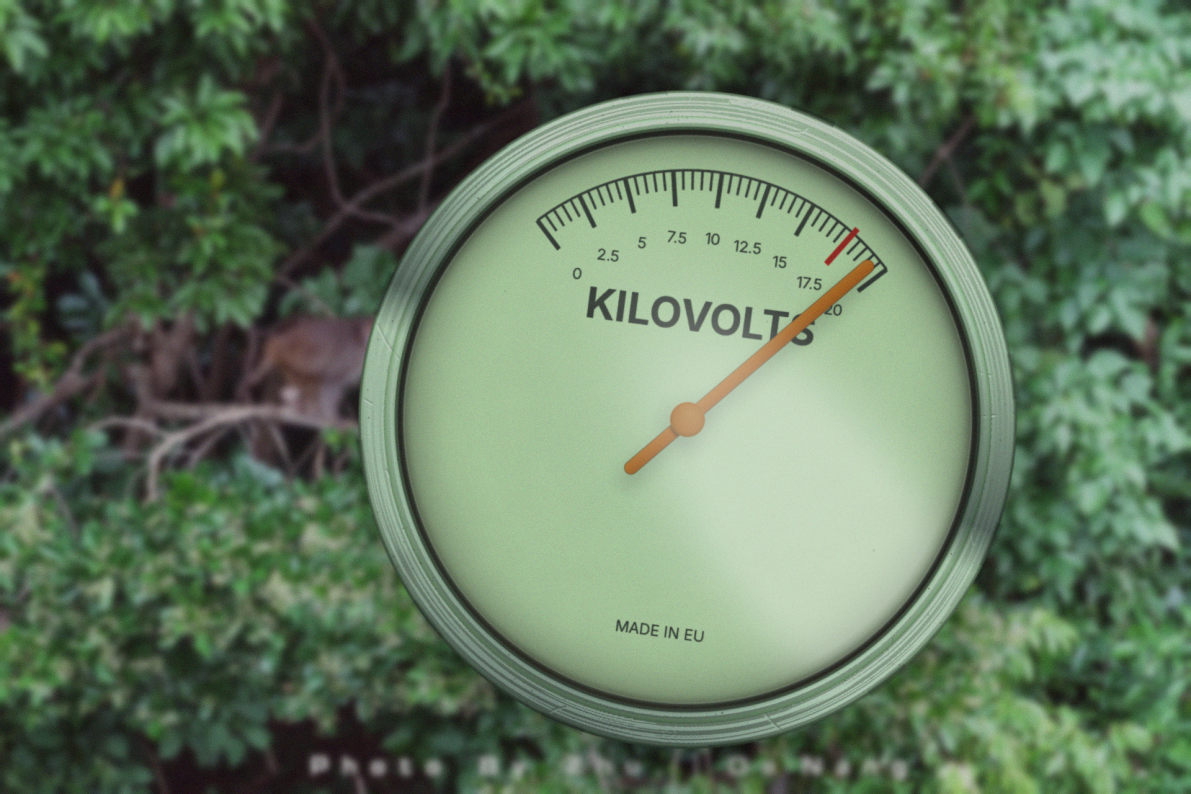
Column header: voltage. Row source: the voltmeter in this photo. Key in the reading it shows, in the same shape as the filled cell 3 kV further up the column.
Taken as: 19.25 kV
